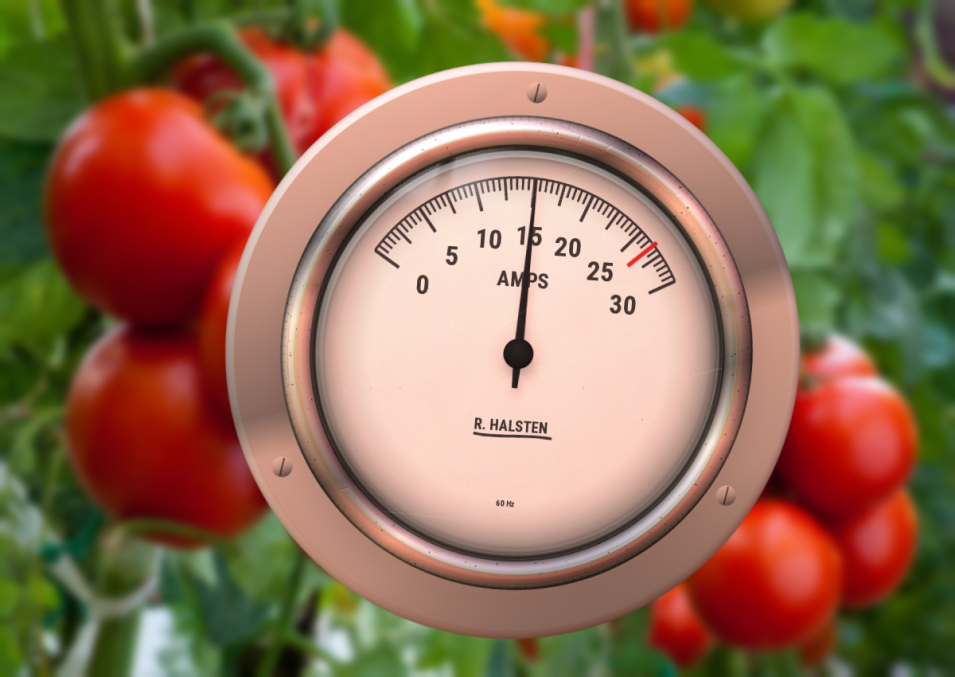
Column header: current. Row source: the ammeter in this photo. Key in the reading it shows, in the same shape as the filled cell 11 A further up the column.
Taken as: 15 A
